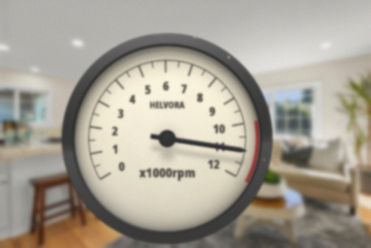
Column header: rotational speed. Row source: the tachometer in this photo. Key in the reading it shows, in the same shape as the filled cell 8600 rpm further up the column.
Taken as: 11000 rpm
